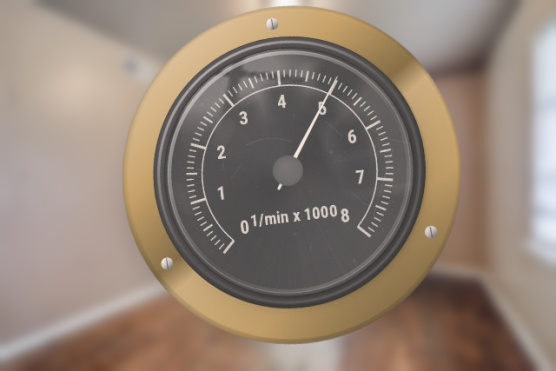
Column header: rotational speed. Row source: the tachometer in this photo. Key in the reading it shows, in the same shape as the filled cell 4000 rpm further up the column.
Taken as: 5000 rpm
